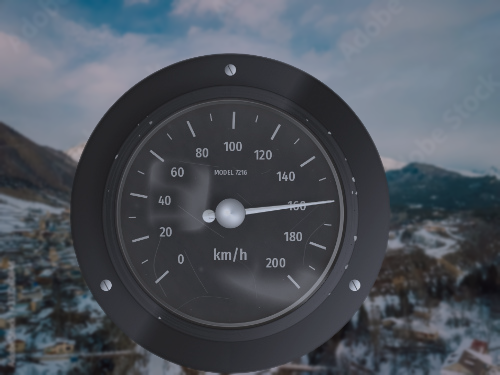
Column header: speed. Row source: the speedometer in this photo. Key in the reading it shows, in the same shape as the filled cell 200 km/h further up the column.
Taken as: 160 km/h
